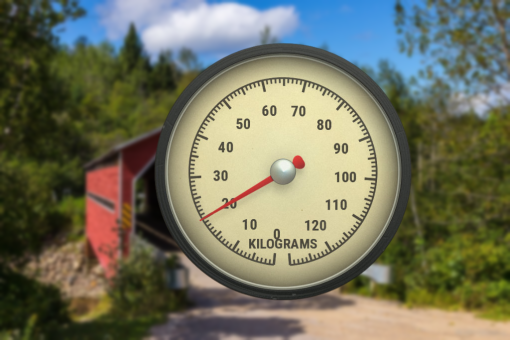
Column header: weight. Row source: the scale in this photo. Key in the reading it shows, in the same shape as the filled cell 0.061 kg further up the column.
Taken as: 20 kg
